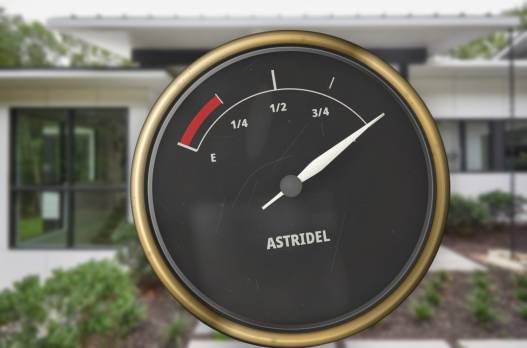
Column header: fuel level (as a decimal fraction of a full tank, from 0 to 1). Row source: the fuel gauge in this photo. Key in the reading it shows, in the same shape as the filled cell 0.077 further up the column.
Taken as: 1
